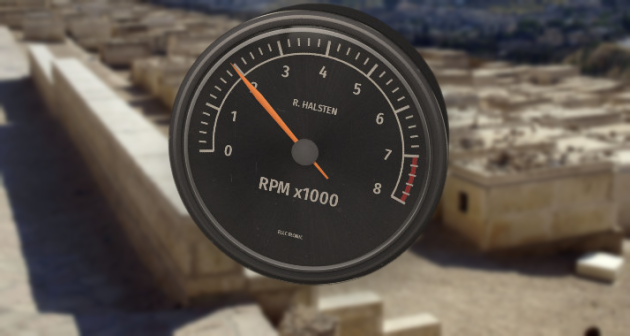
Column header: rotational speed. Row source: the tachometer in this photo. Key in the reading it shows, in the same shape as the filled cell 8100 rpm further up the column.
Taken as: 2000 rpm
